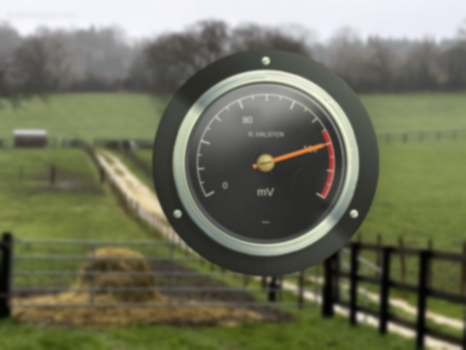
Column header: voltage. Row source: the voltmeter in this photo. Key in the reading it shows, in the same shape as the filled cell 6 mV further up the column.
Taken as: 160 mV
